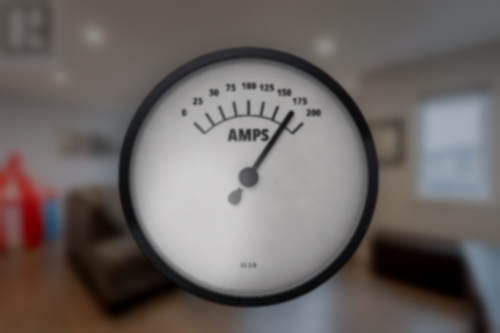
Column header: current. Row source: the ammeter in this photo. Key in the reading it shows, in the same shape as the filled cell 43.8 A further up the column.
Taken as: 175 A
